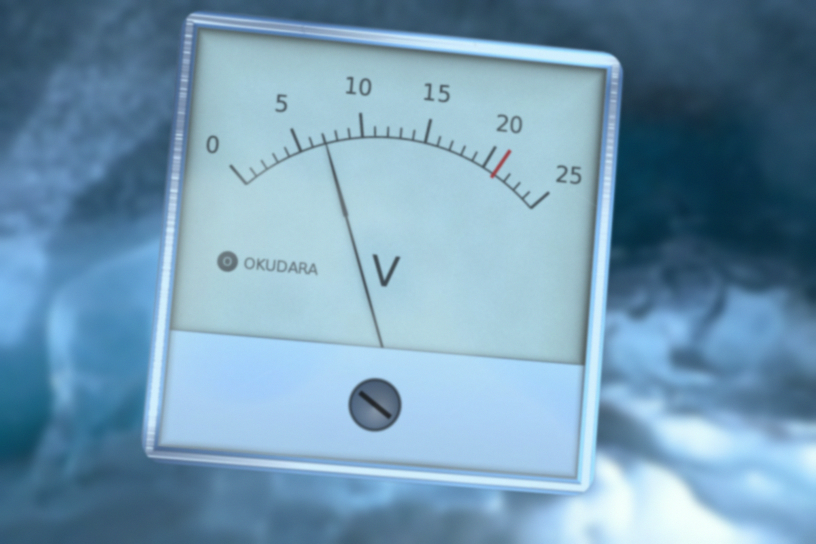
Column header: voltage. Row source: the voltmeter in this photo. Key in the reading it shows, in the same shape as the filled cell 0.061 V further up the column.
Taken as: 7 V
